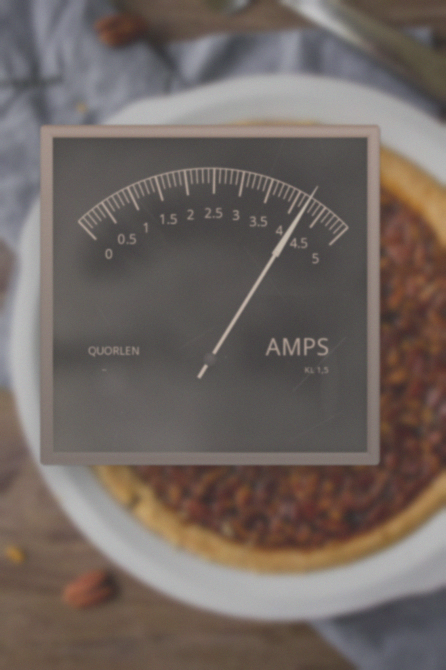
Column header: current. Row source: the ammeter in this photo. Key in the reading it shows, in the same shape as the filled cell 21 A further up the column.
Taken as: 4.2 A
